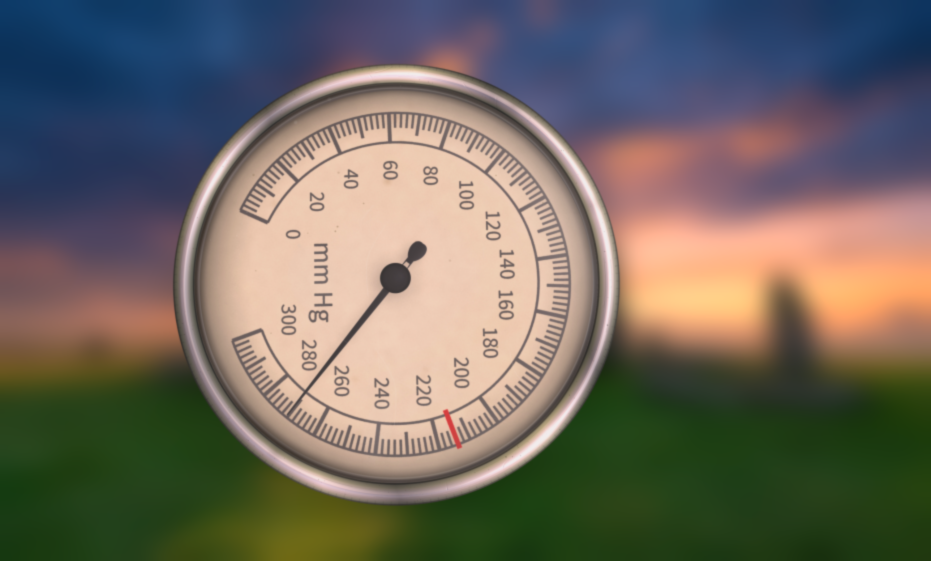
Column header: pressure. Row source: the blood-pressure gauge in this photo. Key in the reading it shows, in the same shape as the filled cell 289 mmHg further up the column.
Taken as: 270 mmHg
